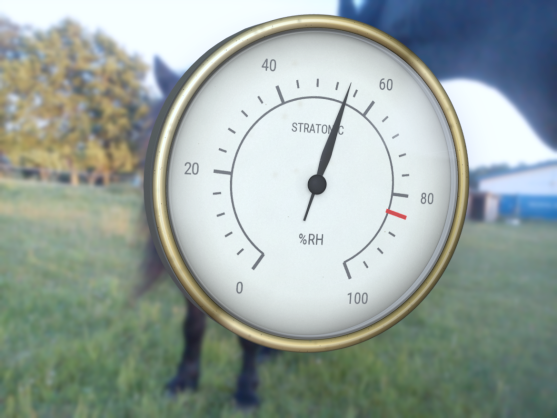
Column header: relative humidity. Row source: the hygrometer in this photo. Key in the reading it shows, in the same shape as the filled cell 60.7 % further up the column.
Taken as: 54 %
